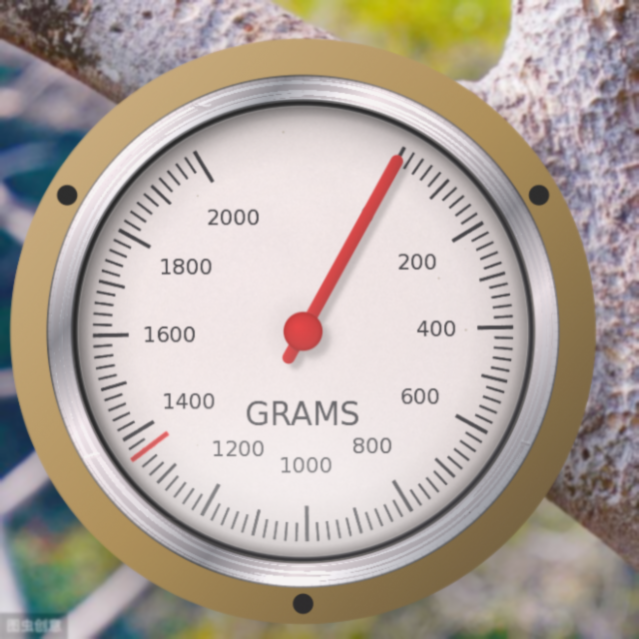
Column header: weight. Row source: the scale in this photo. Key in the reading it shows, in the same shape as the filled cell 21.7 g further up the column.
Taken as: 0 g
